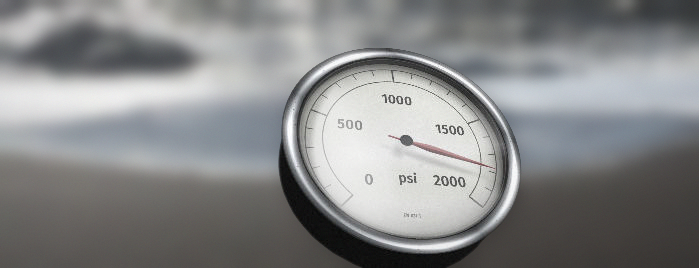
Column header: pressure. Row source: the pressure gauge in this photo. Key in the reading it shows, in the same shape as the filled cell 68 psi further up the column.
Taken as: 1800 psi
